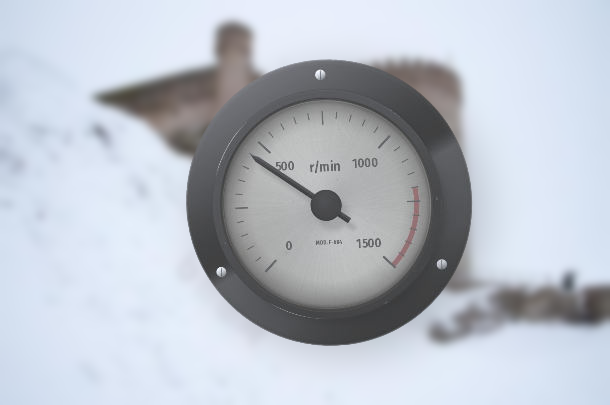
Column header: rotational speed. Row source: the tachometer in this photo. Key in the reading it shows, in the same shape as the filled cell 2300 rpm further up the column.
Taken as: 450 rpm
